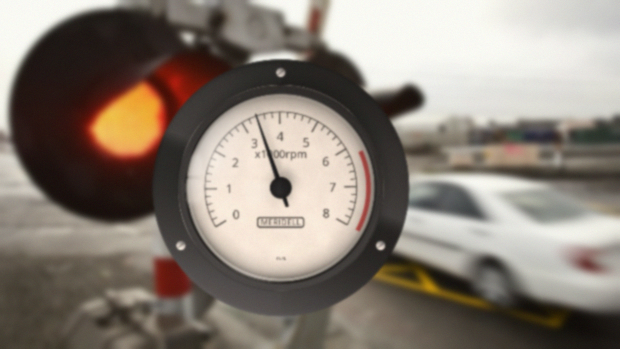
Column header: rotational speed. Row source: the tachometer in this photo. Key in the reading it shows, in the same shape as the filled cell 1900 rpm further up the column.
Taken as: 3400 rpm
